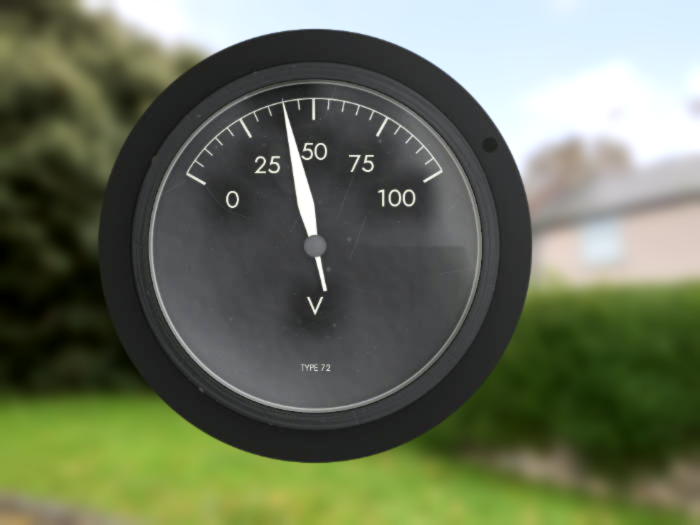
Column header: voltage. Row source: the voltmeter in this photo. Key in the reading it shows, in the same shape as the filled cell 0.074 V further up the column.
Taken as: 40 V
